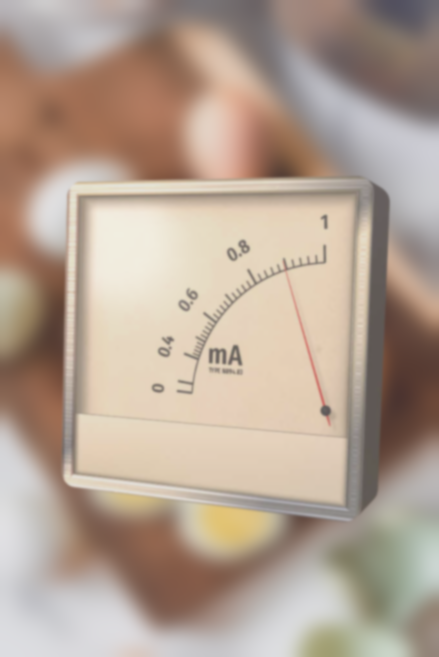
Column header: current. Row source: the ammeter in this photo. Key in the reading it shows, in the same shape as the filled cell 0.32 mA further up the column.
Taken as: 0.9 mA
